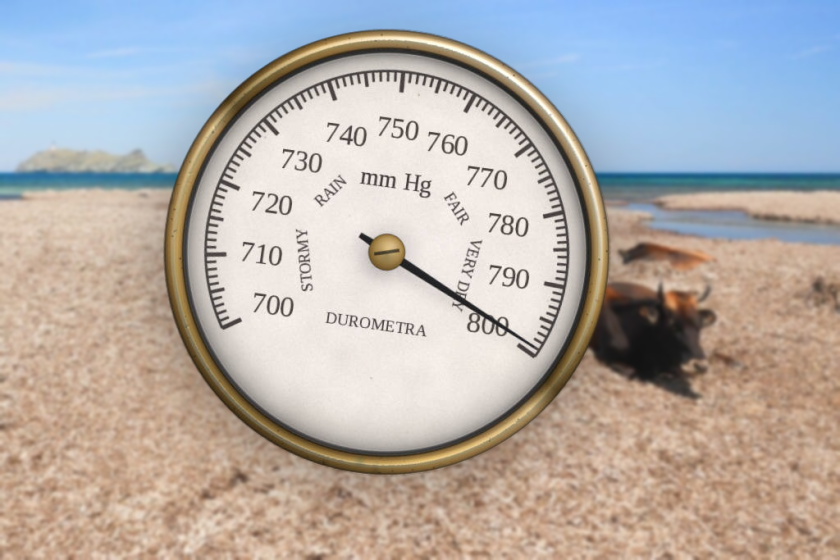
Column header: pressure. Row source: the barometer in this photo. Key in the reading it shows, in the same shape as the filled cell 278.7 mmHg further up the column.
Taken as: 799 mmHg
